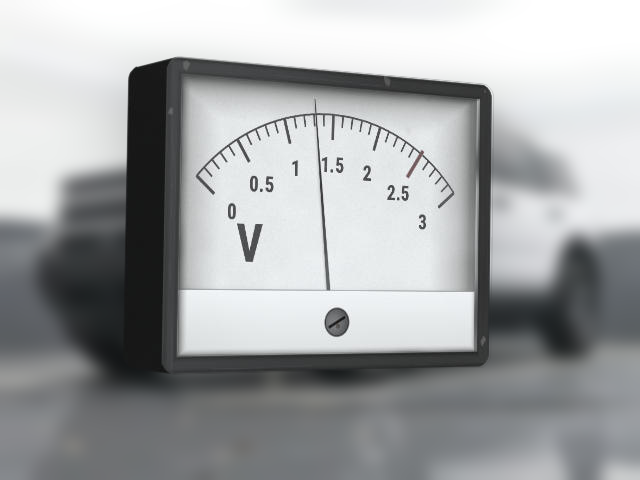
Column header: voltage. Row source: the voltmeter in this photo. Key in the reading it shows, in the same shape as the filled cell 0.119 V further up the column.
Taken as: 1.3 V
